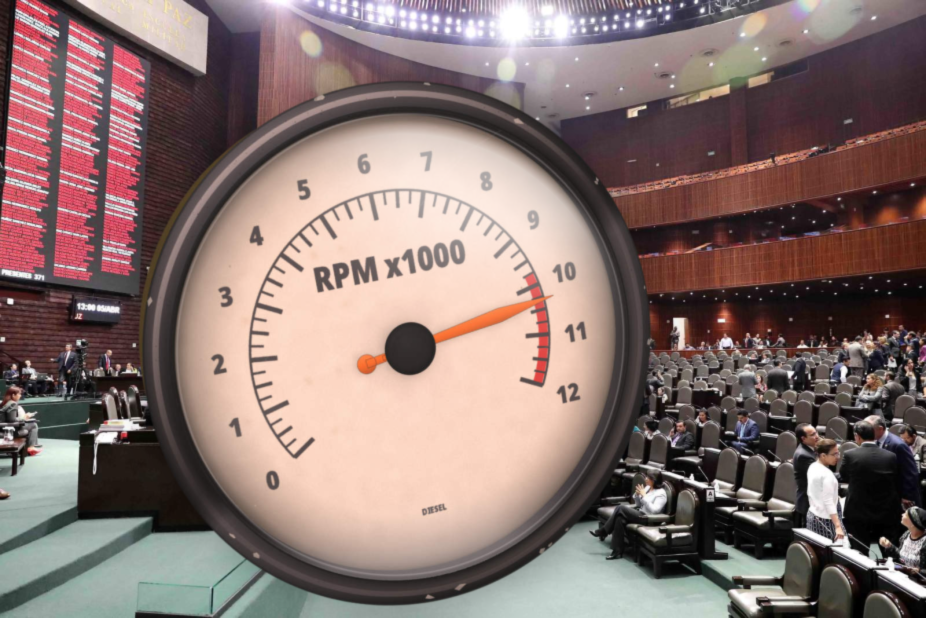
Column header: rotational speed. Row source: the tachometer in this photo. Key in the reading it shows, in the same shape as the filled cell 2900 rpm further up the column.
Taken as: 10250 rpm
